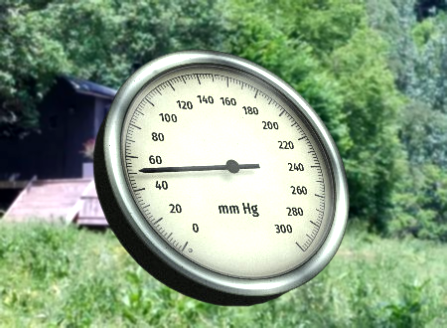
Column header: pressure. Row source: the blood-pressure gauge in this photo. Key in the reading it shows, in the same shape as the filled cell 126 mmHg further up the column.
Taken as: 50 mmHg
